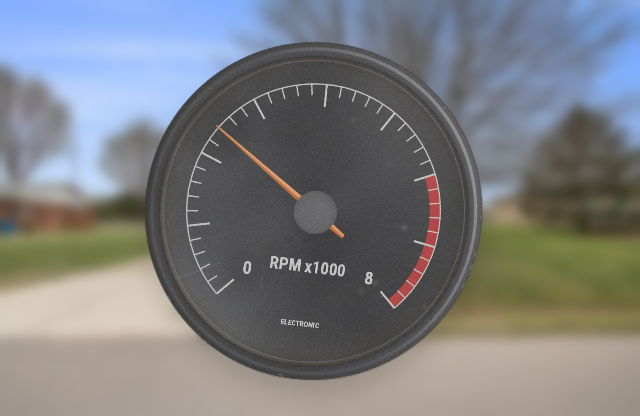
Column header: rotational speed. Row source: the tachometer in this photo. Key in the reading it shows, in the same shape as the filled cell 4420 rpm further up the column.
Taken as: 2400 rpm
